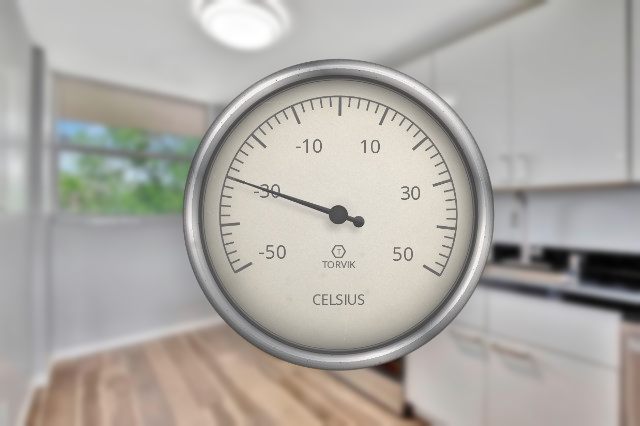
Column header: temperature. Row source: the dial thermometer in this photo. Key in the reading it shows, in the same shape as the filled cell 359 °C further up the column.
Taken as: -30 °C
